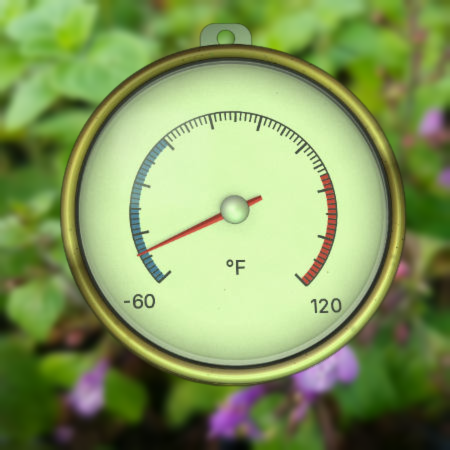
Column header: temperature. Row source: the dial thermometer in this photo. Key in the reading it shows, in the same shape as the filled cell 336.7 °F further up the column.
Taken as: -48 °F
